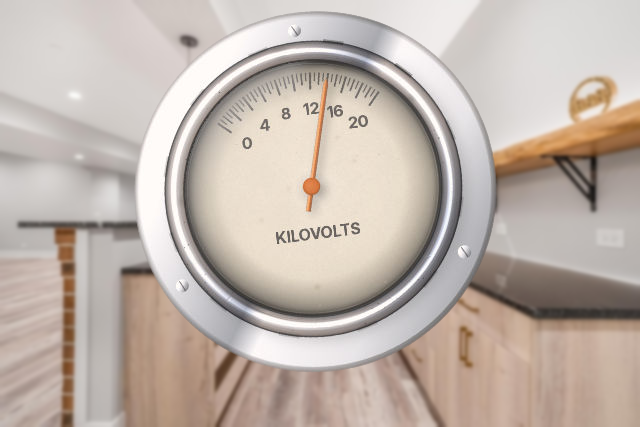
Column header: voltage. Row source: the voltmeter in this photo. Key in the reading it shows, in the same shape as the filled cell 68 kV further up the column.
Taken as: 14 kV
